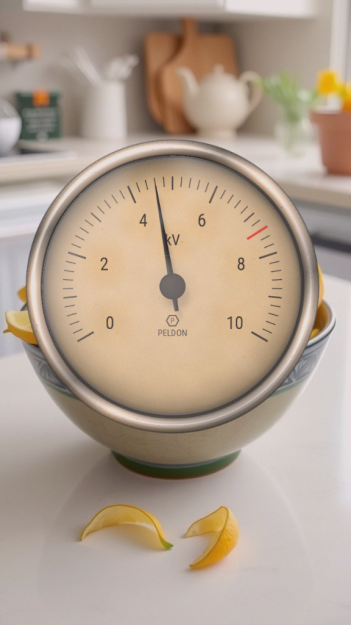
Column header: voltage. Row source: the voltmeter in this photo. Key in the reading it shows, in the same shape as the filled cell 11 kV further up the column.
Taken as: 4.6 kV
